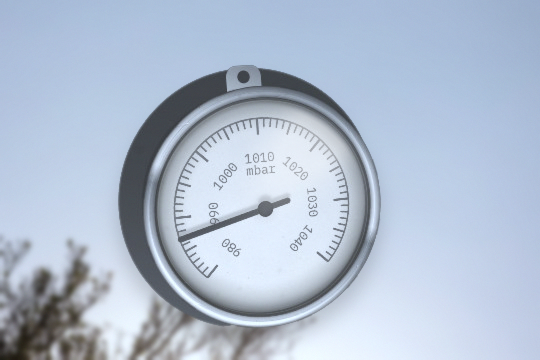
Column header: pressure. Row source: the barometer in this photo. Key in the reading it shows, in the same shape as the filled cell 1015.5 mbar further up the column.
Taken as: 987 mbar
